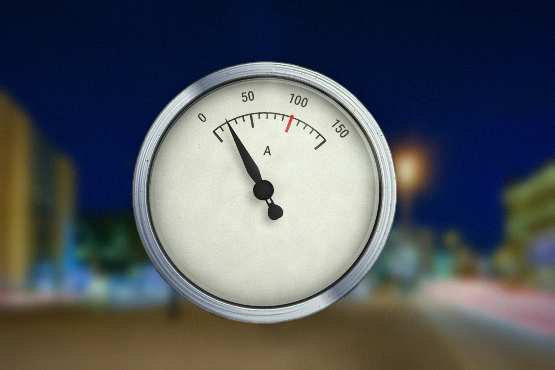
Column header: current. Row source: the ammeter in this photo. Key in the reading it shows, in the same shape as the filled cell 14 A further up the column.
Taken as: 20 A
